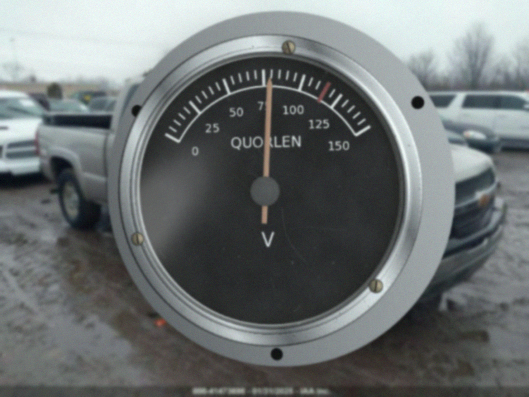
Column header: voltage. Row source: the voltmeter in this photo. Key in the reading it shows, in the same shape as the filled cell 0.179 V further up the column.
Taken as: 80 V
